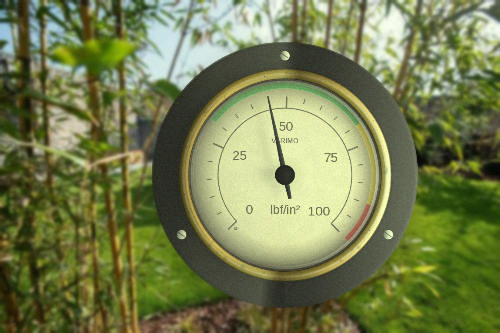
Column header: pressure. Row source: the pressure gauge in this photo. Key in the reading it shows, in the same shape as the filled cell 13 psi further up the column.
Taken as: 45 psi
